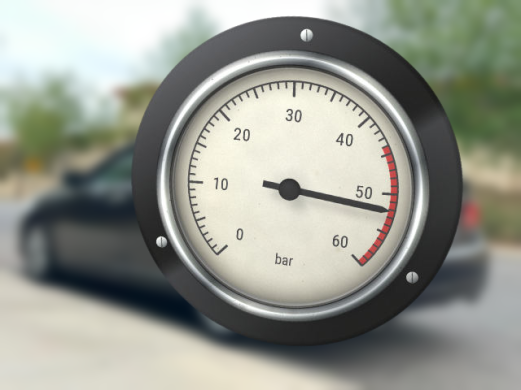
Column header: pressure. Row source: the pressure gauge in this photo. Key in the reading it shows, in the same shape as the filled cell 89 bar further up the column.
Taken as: 52 bar
